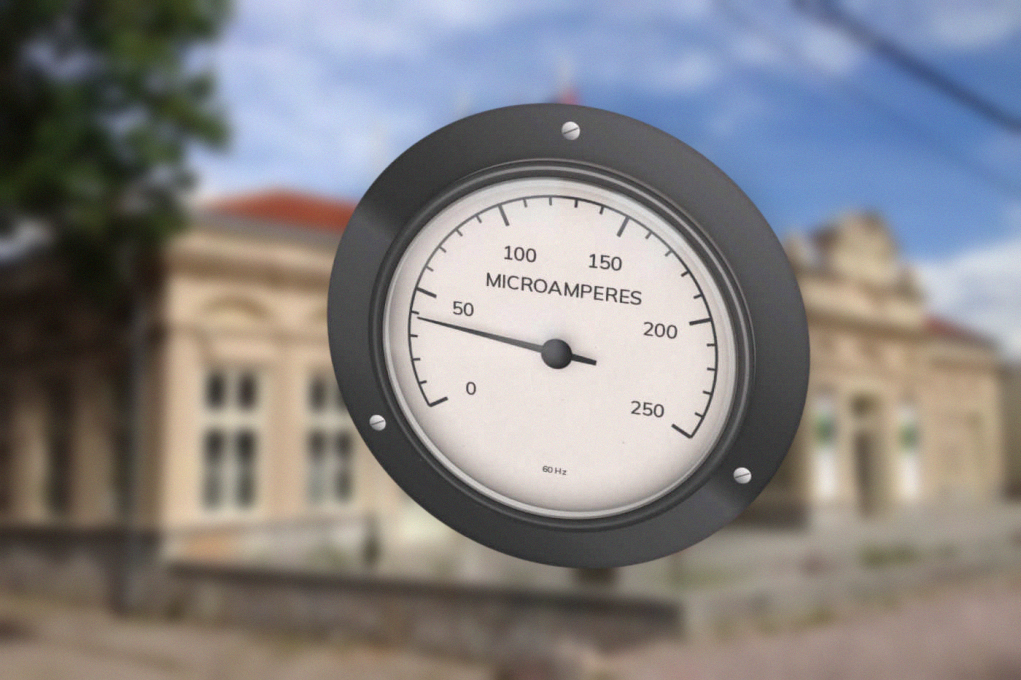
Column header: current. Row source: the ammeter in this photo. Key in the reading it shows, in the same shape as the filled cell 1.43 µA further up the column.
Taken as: 40 µA
